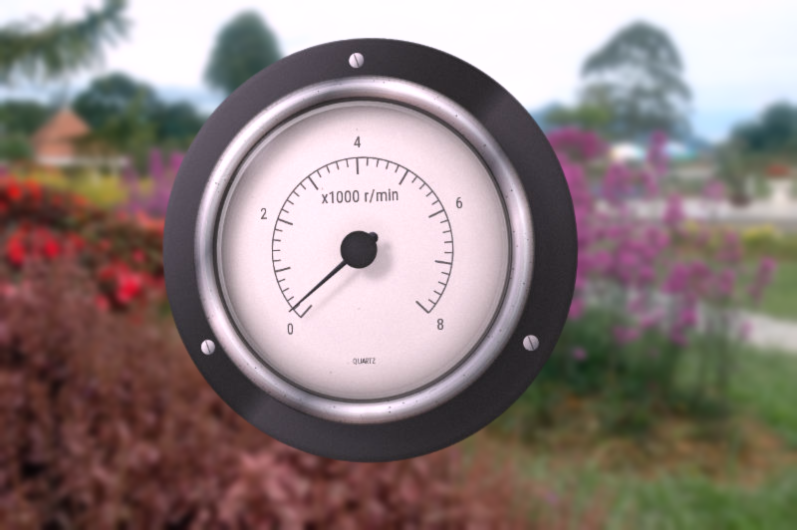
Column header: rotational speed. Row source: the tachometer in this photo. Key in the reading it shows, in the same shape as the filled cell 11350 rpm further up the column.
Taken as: 200 rpm
